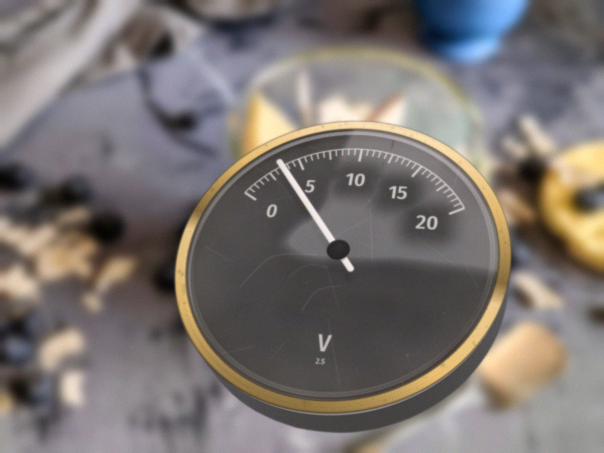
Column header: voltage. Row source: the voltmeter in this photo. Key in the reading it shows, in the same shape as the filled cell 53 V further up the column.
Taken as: 3.5 V
